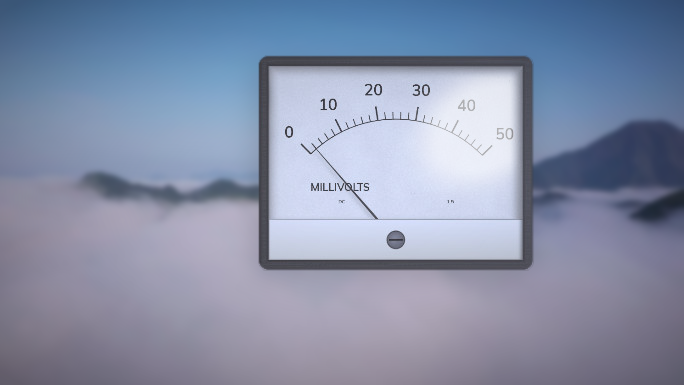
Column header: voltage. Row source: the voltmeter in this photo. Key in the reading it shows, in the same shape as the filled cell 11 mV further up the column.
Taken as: 2 mV
